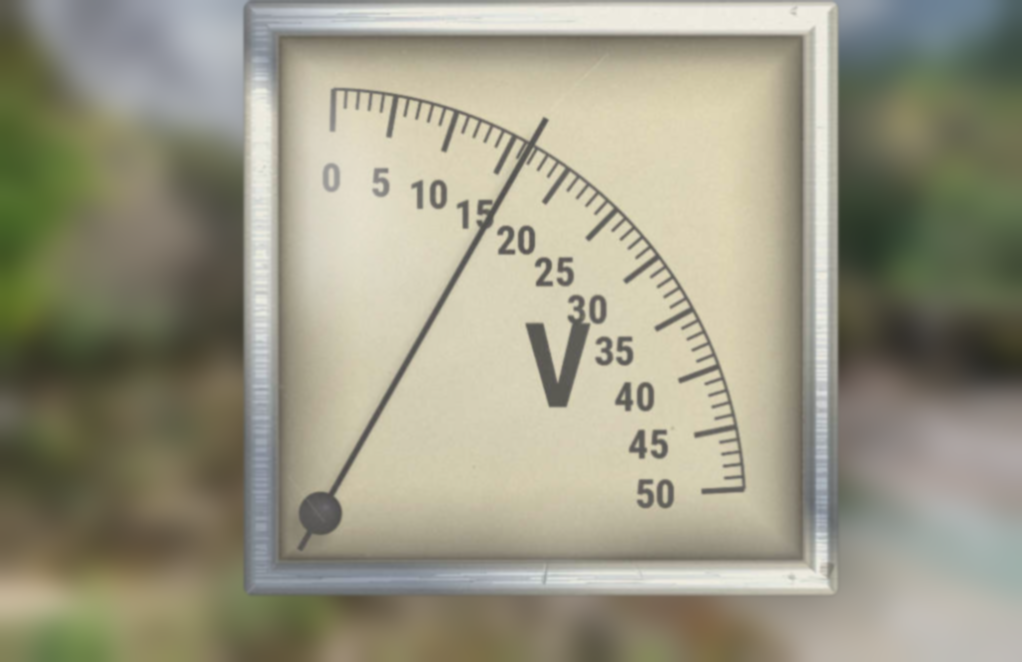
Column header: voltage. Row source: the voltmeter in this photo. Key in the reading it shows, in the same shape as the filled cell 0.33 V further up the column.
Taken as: 16.5 V
